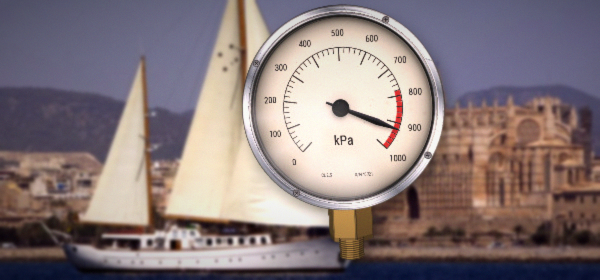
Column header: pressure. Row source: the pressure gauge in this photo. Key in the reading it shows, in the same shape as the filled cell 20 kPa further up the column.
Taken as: 920 kPa
